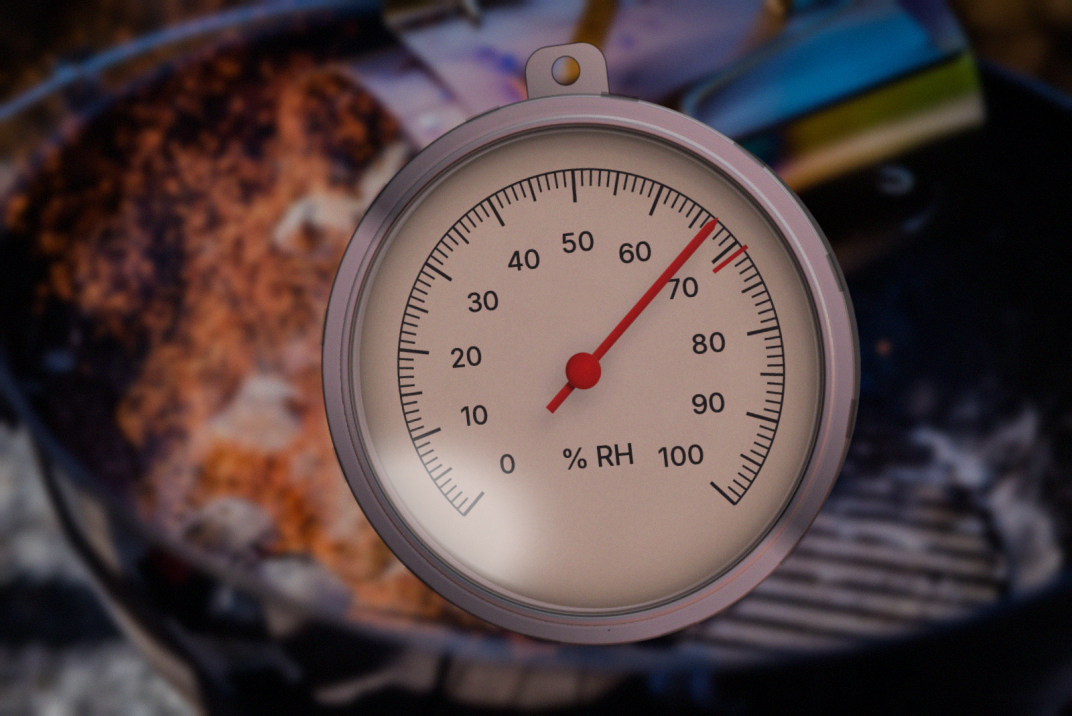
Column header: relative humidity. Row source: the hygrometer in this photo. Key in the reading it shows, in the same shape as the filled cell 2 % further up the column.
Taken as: 67 %
